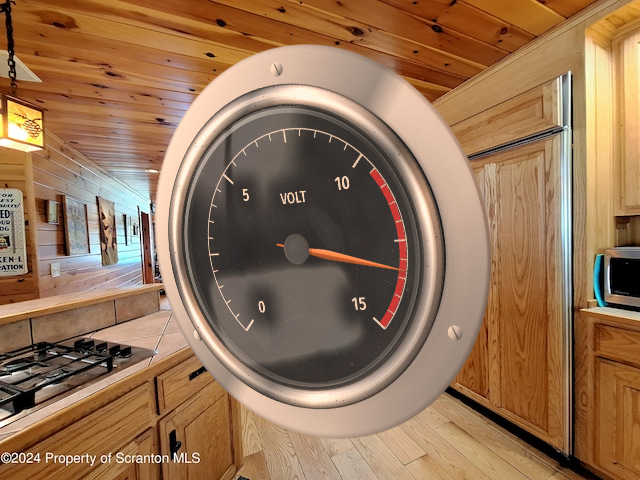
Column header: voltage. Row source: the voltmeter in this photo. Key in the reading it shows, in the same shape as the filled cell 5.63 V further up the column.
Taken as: 13.25 V
